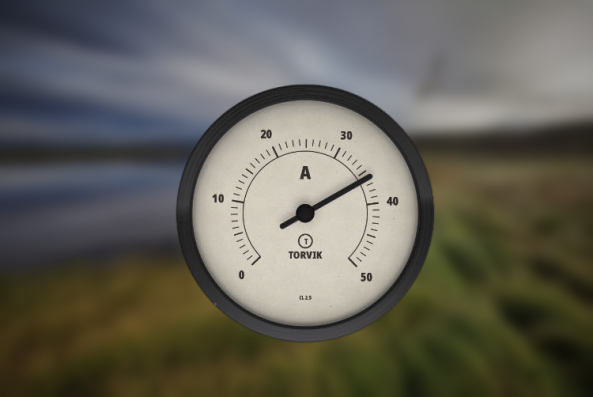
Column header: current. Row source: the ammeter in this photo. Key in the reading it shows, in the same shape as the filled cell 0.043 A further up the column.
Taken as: 36 A
